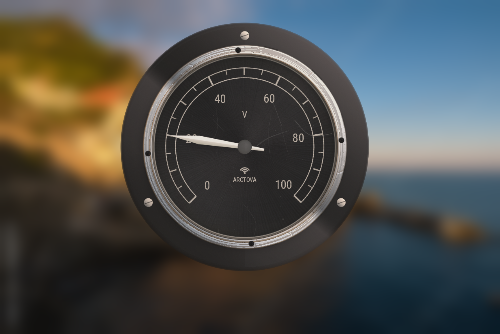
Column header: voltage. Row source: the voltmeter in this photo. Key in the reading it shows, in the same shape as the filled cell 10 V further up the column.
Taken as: 20 V
